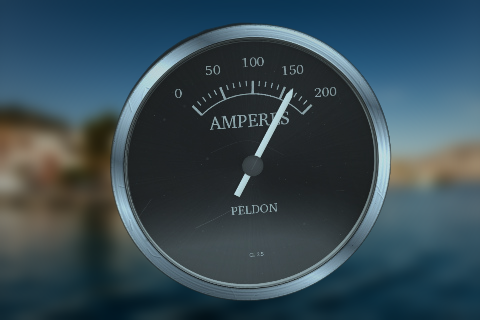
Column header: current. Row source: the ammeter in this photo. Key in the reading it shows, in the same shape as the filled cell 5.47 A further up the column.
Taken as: 160 A
